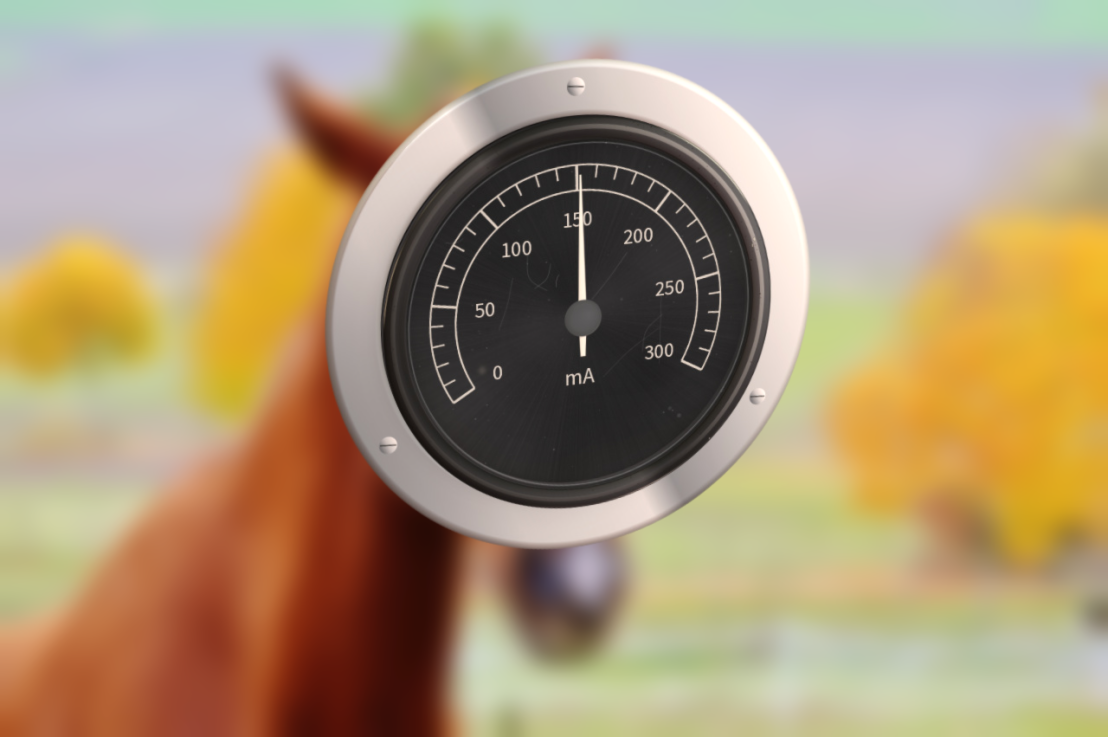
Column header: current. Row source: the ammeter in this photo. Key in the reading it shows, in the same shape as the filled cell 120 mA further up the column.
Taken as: 150 mA
